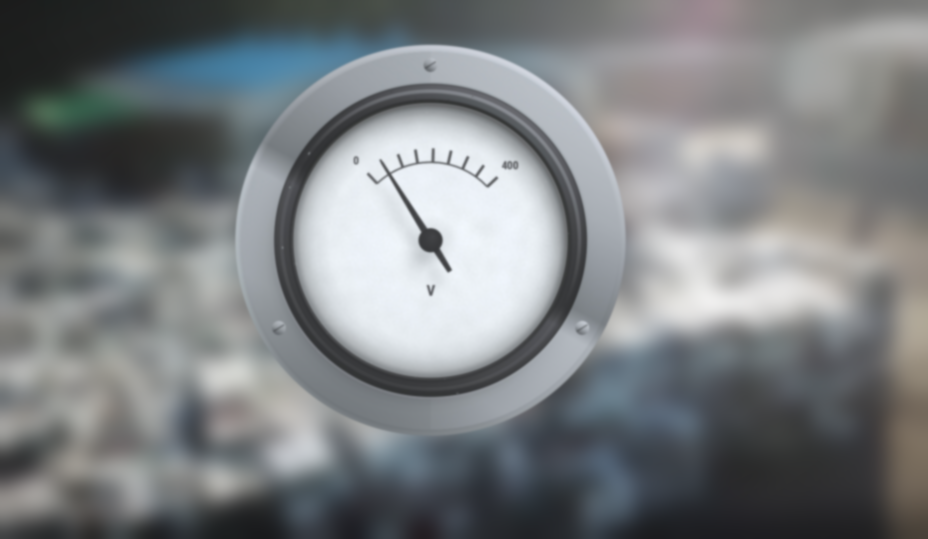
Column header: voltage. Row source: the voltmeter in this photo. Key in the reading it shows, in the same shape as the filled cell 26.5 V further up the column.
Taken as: 50 V
